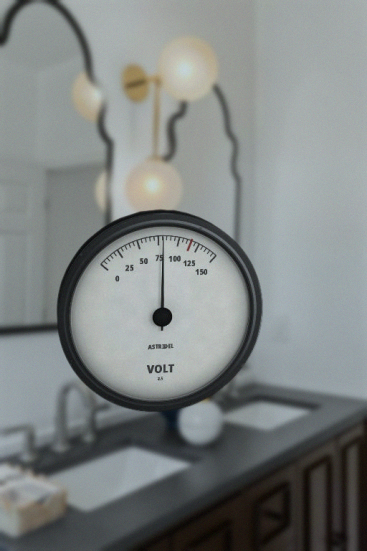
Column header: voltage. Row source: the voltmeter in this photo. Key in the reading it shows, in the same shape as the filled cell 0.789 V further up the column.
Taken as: 80 V
